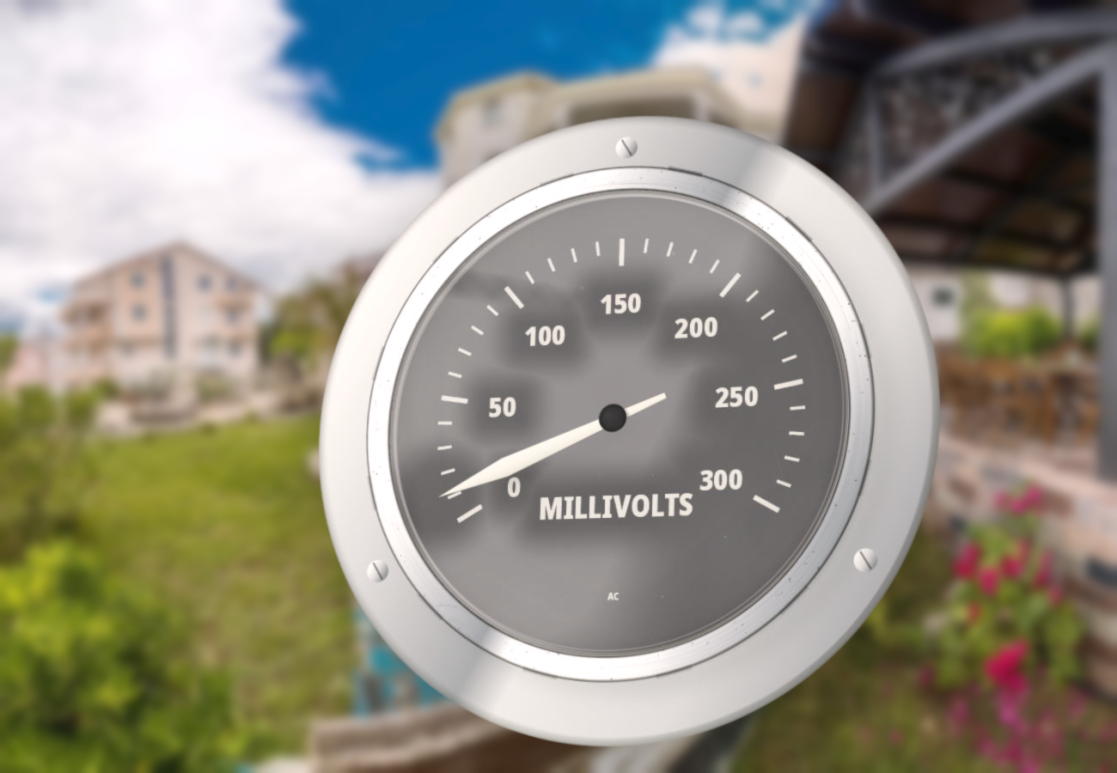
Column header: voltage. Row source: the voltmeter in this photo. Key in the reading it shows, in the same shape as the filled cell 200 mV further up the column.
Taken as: 10 mV
